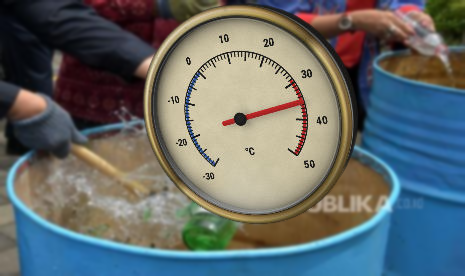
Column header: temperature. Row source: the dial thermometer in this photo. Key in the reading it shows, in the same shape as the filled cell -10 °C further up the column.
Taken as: 35 °C
